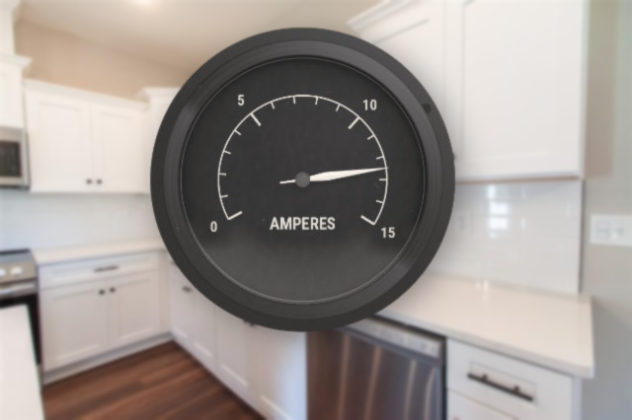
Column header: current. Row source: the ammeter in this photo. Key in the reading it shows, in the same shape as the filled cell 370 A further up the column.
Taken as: 12.5 A
